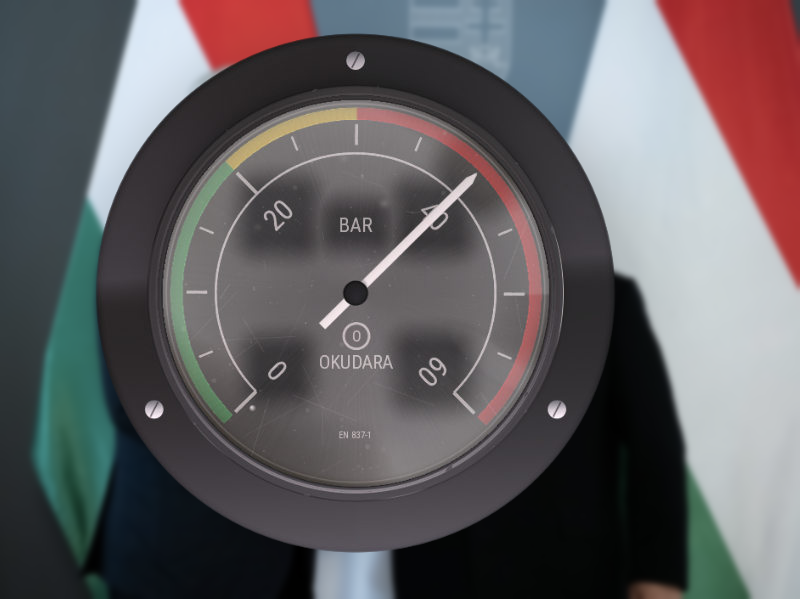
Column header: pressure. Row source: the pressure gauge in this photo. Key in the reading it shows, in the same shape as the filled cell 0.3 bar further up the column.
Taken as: 40 bar
